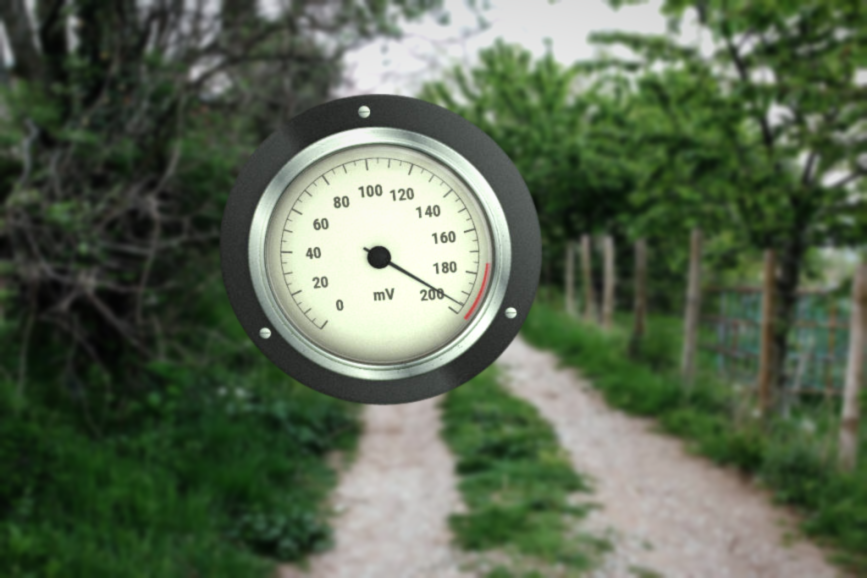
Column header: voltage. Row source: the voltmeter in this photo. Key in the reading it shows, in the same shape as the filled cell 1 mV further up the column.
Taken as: 195 mV
